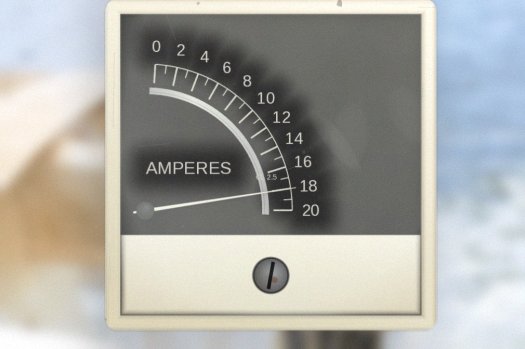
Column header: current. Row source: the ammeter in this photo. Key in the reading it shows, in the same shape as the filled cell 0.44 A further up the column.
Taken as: 18 A
